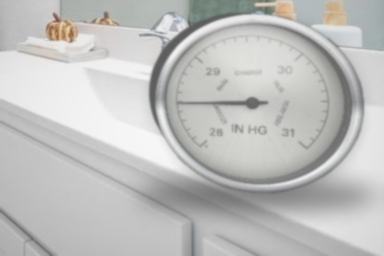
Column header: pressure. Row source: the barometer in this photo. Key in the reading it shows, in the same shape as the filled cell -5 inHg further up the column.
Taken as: 28.5 inHg
